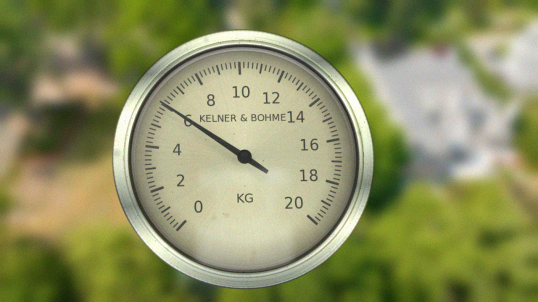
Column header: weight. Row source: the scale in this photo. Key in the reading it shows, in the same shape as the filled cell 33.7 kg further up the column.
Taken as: 6 kg
